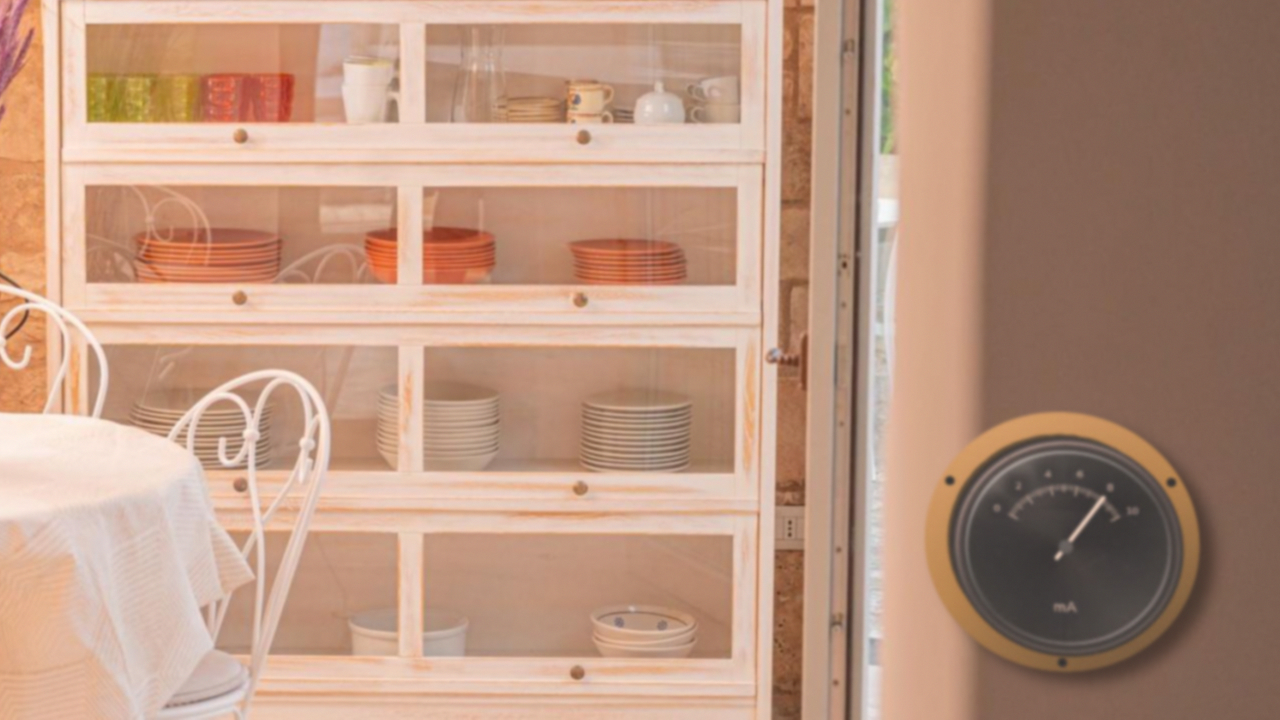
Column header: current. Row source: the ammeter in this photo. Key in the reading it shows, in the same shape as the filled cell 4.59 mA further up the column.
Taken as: 8 mA
